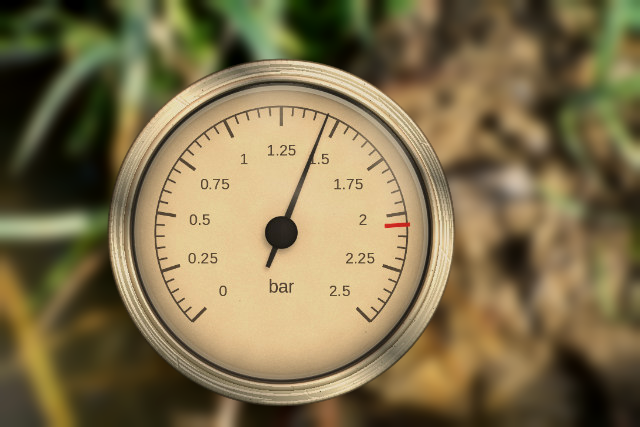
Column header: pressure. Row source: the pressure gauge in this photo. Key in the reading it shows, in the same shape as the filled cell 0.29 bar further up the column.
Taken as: 1.45 bar
